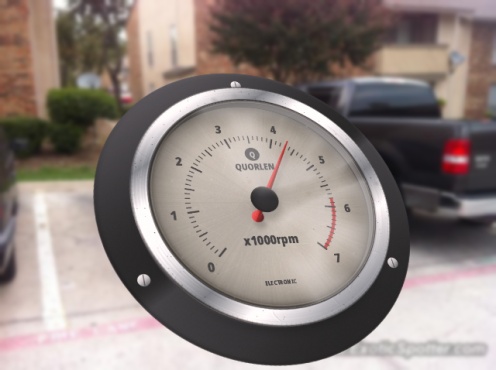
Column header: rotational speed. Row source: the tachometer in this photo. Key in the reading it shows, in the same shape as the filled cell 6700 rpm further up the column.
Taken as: 4300 rpm
